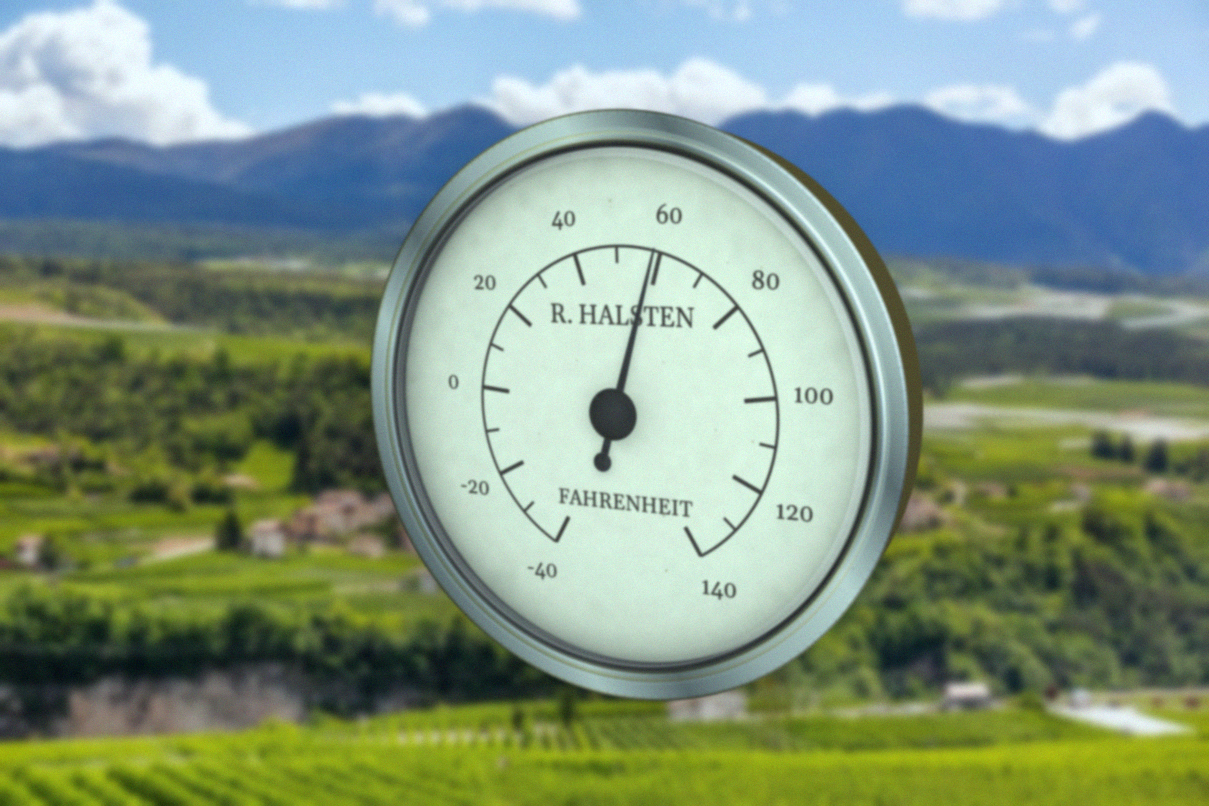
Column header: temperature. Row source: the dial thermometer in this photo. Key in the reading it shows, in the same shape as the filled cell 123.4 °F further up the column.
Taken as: 60 °F
